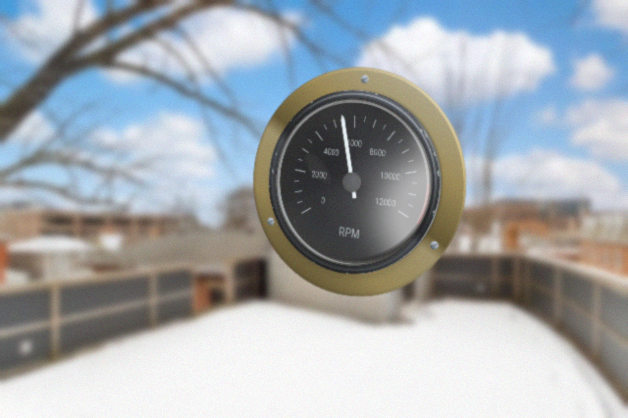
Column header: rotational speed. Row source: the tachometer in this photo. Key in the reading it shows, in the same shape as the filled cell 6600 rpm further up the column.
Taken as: 5500 rpm
